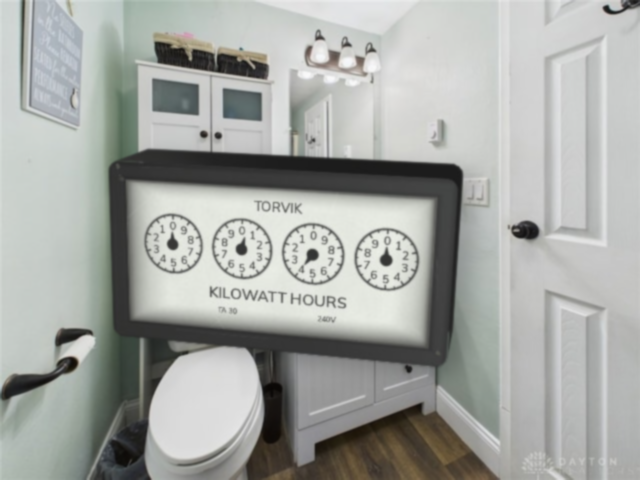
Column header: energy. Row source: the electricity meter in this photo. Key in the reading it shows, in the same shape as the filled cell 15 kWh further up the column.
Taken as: 40 kWh
